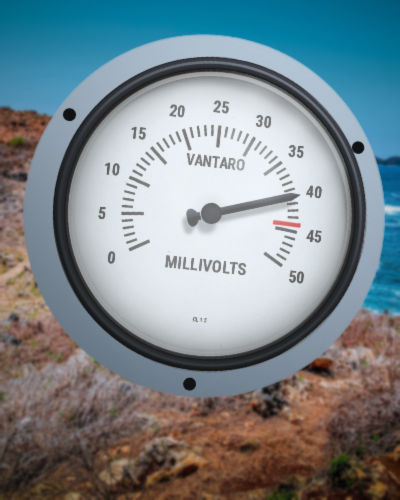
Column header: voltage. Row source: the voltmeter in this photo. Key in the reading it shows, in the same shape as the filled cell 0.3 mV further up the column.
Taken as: 40 mV
